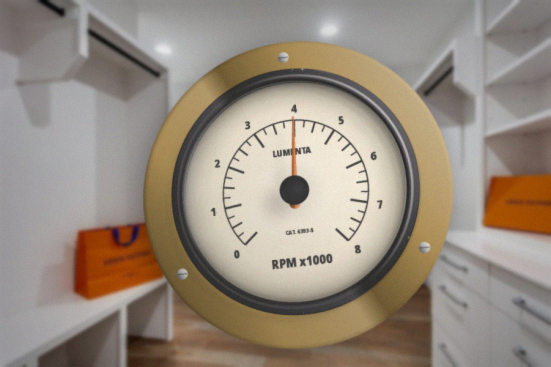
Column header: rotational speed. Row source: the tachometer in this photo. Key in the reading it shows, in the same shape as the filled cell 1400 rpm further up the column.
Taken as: 4000 rpm
